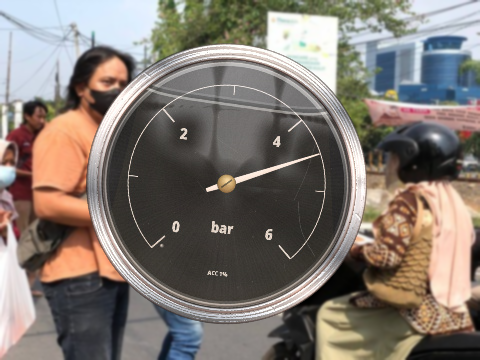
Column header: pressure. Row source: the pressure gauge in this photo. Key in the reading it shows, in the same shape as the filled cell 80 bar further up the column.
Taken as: 4.5 bar
